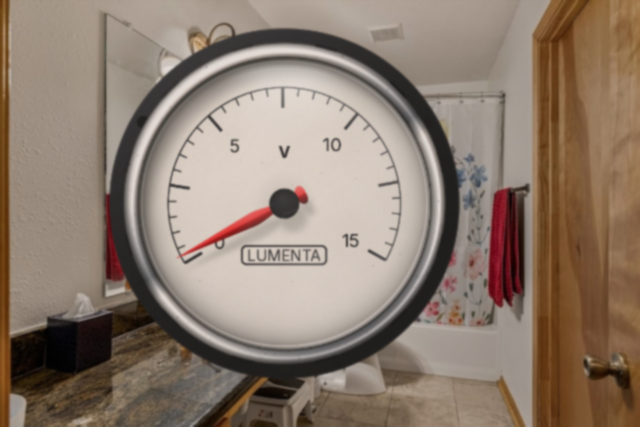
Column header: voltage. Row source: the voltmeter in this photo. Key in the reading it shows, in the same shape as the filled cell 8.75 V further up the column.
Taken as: 0.25 V
